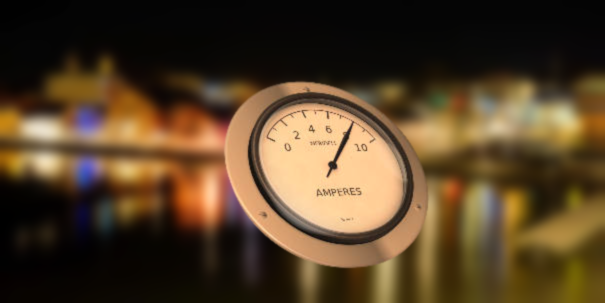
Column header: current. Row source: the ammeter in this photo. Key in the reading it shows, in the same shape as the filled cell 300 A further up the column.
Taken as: 8 A
